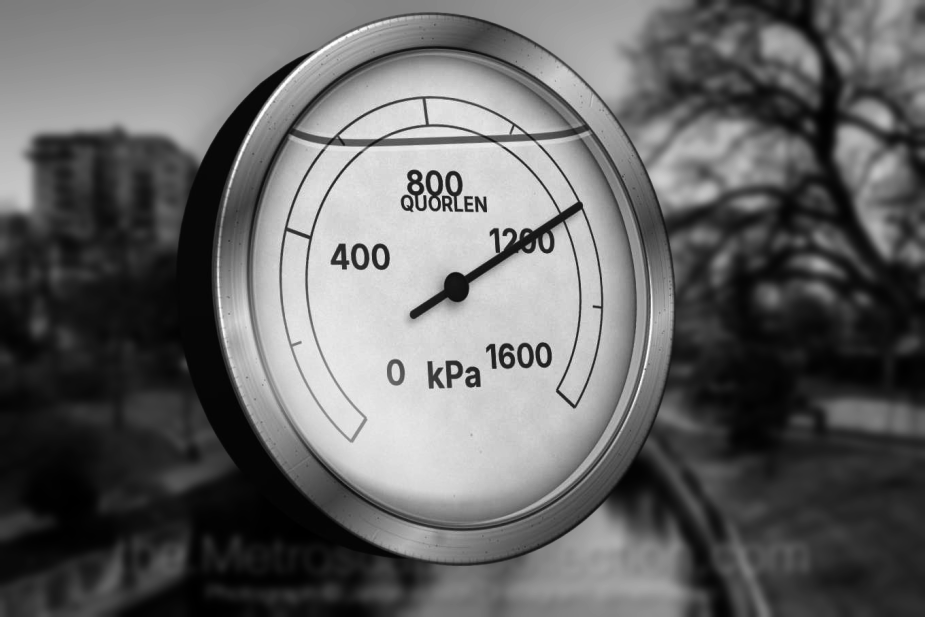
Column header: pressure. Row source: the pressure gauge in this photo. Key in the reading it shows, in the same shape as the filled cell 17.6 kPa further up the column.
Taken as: 1200 kPa
